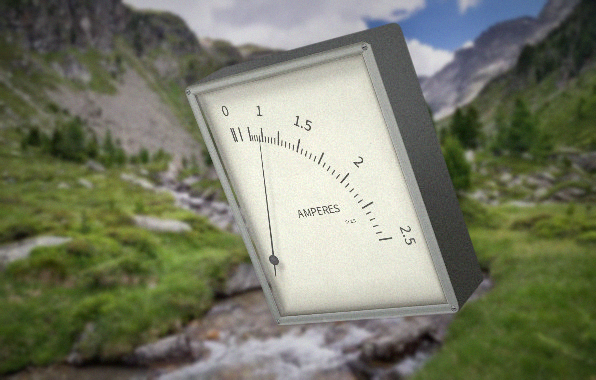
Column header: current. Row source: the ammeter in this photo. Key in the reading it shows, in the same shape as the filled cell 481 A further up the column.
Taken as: 1 A
